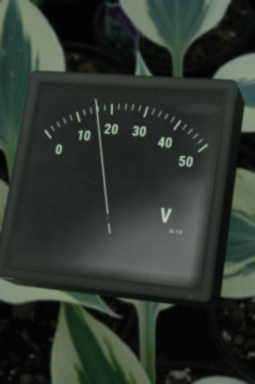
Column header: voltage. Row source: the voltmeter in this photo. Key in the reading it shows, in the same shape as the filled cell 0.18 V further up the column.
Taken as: 16 V
